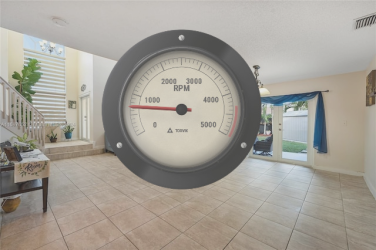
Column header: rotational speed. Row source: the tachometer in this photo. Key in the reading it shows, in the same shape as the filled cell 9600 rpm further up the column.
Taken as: 700 rpm
